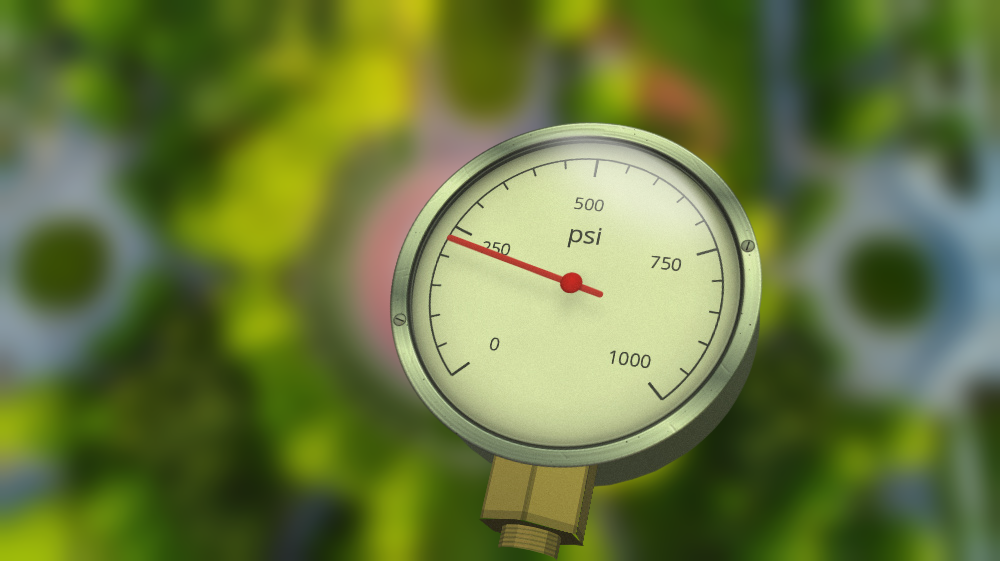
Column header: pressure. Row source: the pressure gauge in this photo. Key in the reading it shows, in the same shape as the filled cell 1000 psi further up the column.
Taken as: 225 psi
